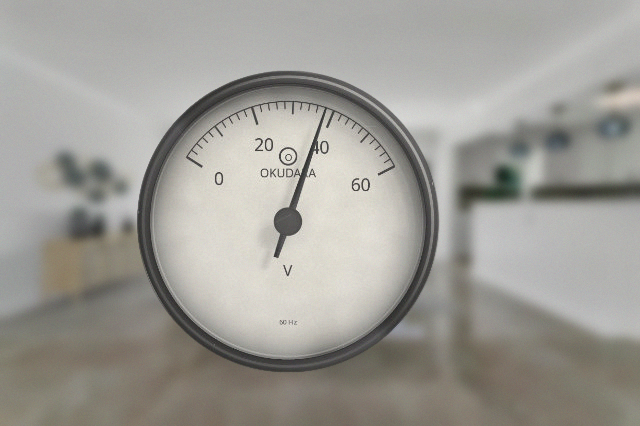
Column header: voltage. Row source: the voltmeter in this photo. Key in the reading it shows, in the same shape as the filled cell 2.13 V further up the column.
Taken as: 38 V
